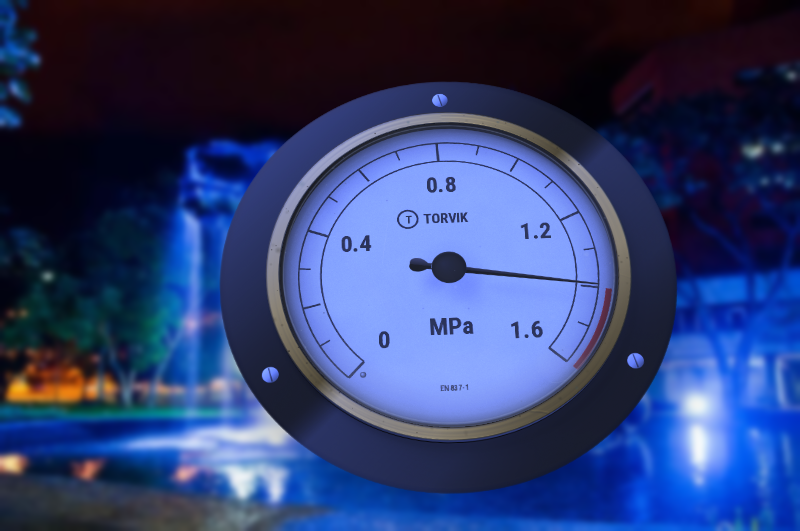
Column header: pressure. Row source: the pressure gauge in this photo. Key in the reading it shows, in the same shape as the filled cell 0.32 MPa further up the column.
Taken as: 1.4 MPa
